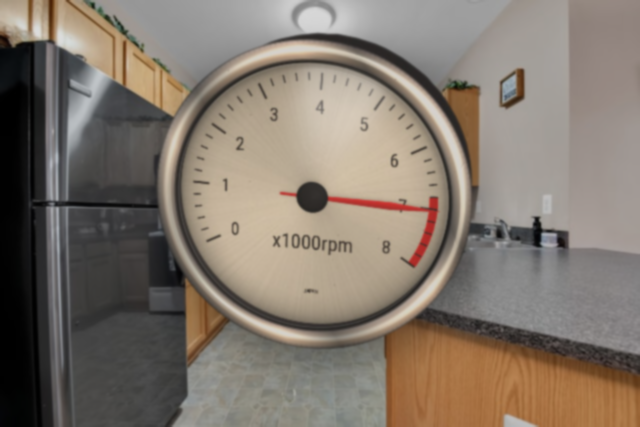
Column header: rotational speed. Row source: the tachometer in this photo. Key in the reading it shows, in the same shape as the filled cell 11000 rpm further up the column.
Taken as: 7000 rpm
